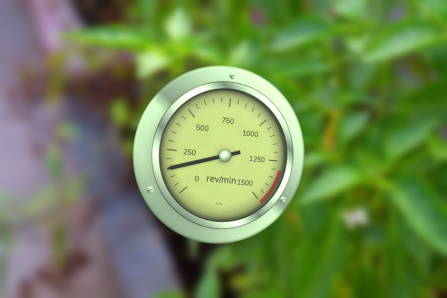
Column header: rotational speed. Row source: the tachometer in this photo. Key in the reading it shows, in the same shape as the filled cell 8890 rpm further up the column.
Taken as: 150 rpm
